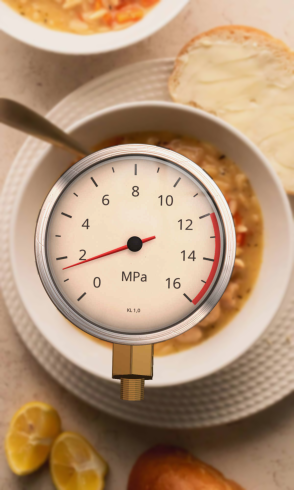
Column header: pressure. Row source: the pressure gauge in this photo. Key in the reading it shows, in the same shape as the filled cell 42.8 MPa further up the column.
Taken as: 1.5 MPa
